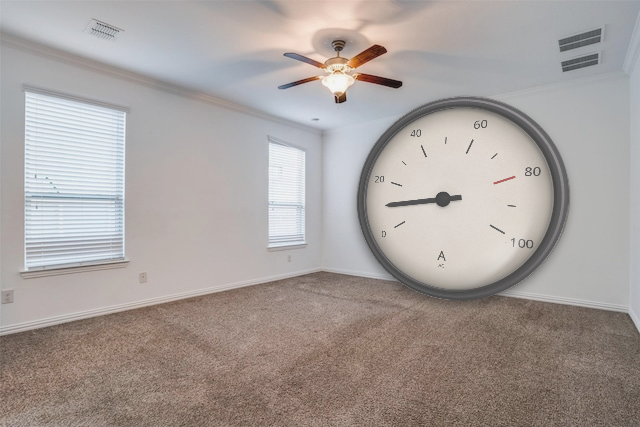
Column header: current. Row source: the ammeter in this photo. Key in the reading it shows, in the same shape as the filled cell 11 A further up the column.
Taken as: 10 A
